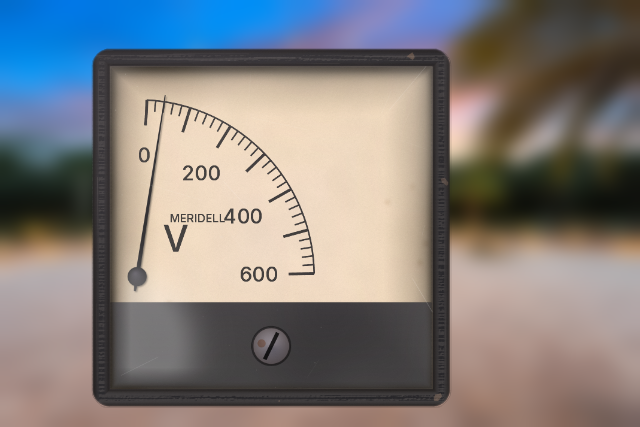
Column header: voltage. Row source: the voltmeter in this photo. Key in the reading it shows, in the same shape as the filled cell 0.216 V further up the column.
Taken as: 40 V
